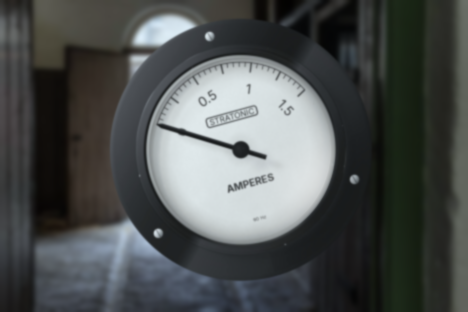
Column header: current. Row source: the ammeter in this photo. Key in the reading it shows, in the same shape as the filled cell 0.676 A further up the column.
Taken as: 0 A
